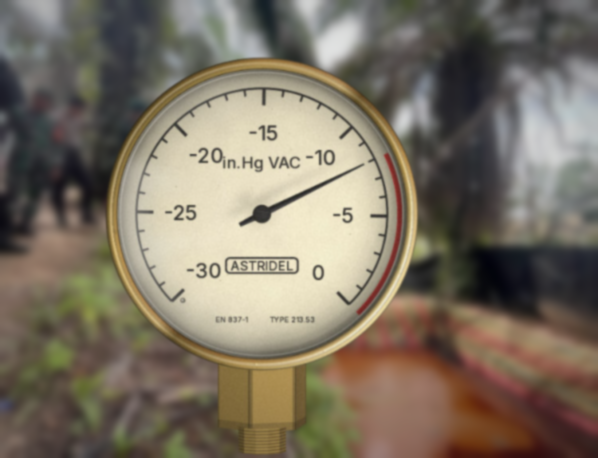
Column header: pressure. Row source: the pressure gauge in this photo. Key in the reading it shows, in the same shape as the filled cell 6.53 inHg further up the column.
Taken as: -8 inHg
